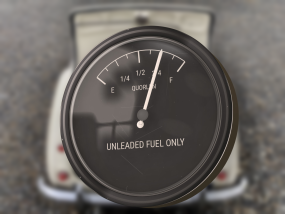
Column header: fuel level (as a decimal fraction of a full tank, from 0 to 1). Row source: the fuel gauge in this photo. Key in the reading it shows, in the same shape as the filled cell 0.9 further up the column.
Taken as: 0.75
